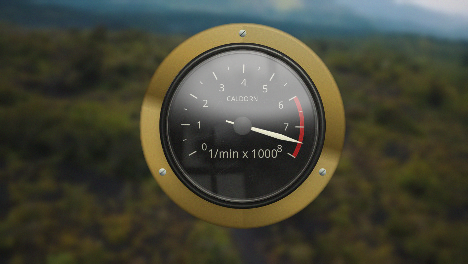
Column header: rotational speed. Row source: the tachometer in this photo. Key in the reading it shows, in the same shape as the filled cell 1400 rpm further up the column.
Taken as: 7500 rpm
